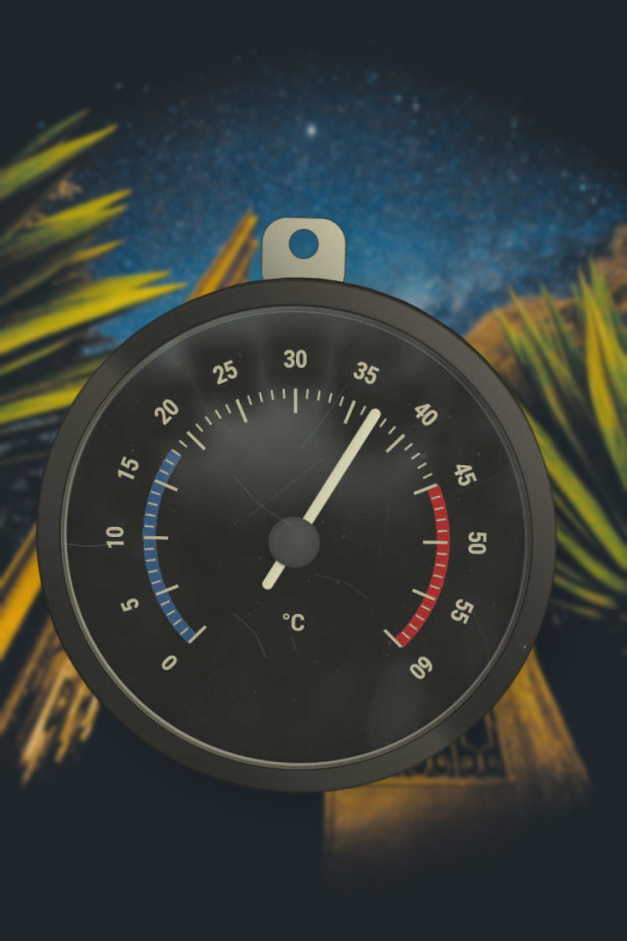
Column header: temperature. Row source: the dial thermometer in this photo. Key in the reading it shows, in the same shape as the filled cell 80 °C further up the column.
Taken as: 37 °C
